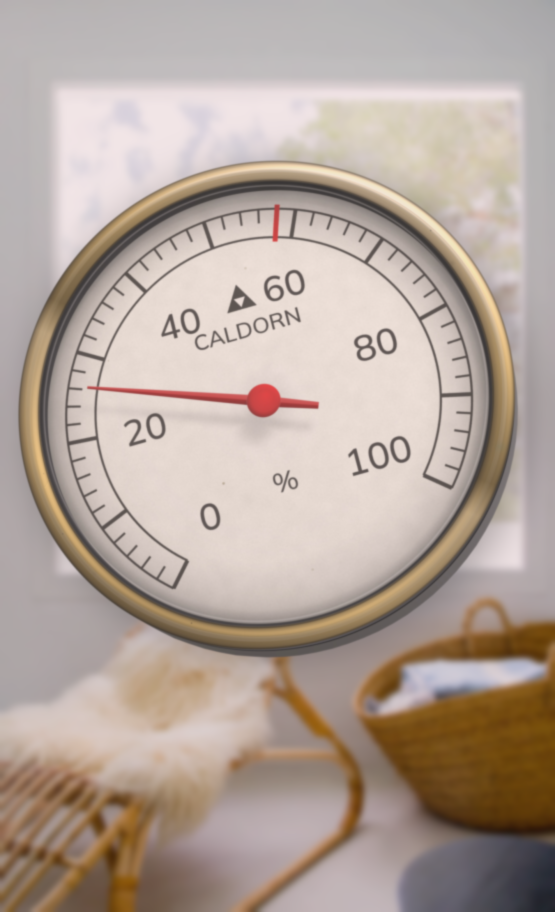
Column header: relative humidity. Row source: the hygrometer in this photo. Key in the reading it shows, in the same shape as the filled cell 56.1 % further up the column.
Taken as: 26 %
